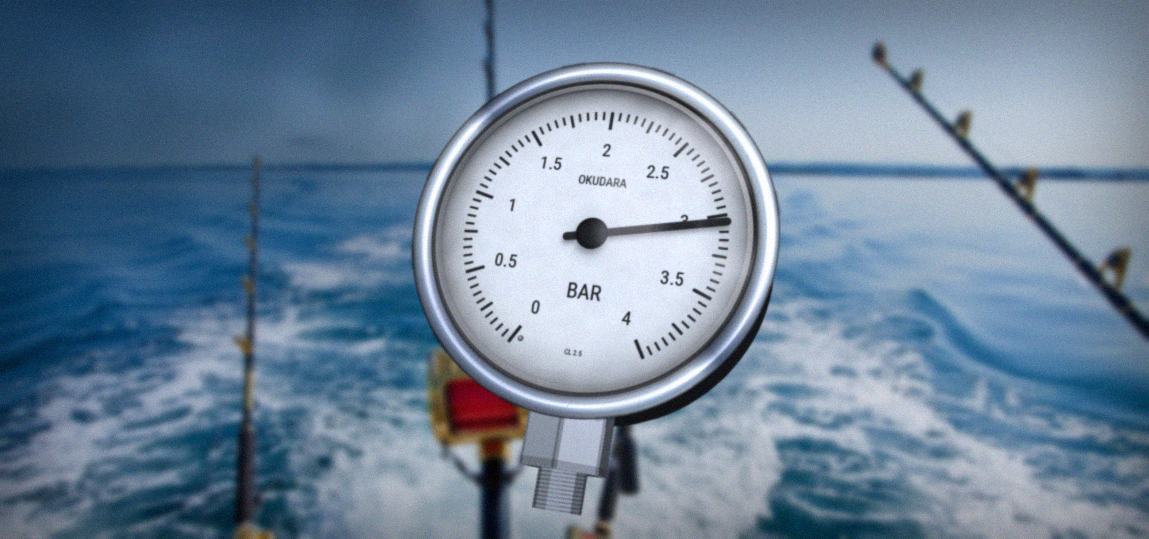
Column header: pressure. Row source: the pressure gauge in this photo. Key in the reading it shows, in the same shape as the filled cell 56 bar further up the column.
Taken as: 3.05 bar
